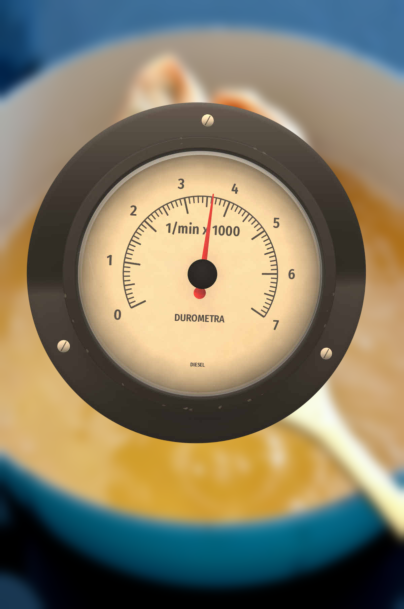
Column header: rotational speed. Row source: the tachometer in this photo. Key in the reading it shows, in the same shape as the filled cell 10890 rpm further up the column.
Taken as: 3600 rpm
